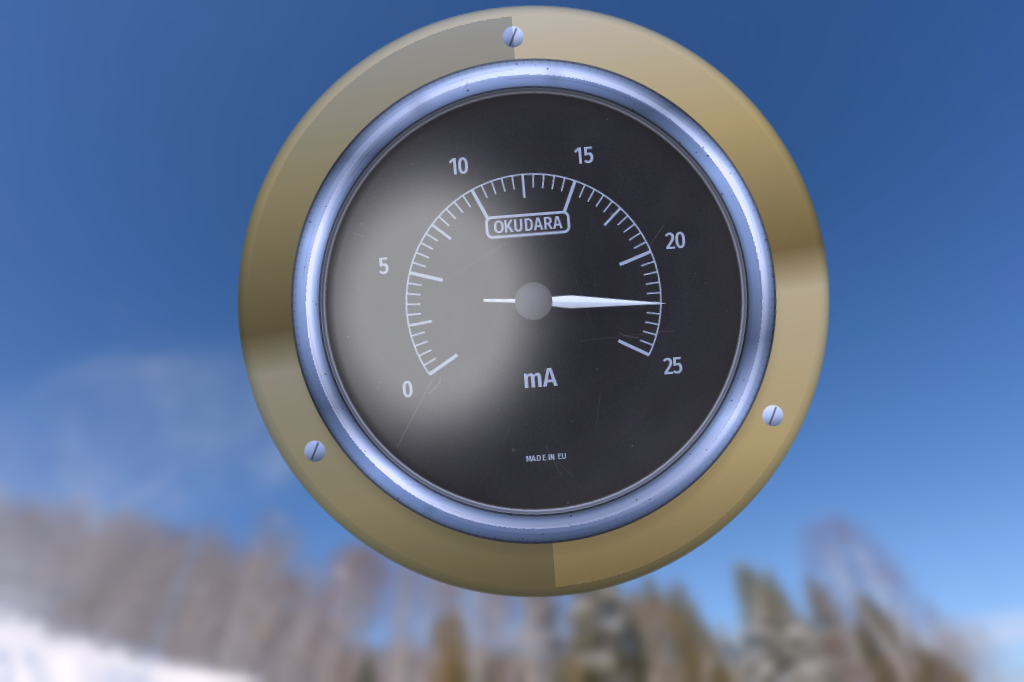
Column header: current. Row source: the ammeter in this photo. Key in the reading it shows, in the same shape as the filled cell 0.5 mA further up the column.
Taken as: 22.5 mA
